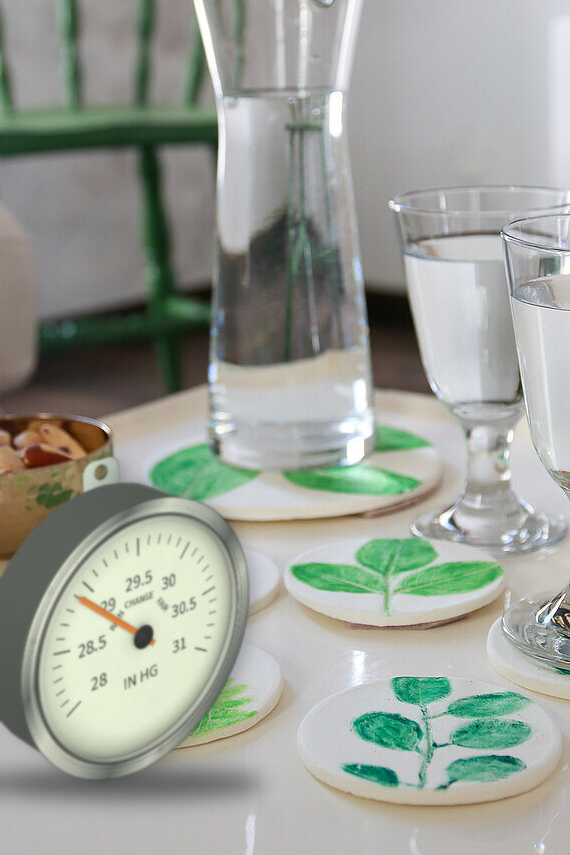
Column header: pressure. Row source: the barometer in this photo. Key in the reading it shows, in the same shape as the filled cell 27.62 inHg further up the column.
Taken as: 28.9 inHg
